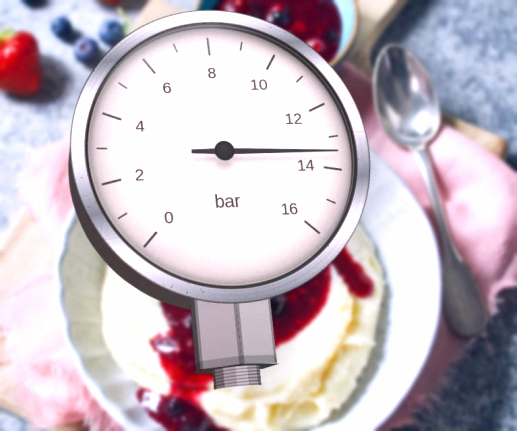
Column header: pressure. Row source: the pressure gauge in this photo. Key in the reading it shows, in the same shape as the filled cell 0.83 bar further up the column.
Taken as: 13.5 bar
